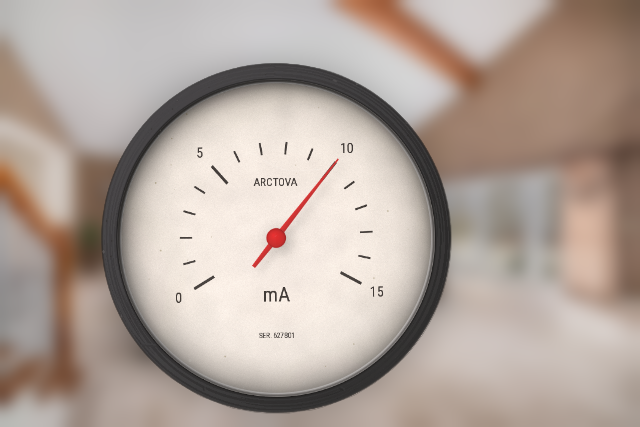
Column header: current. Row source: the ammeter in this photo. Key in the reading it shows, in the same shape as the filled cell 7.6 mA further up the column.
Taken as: 10 mA
